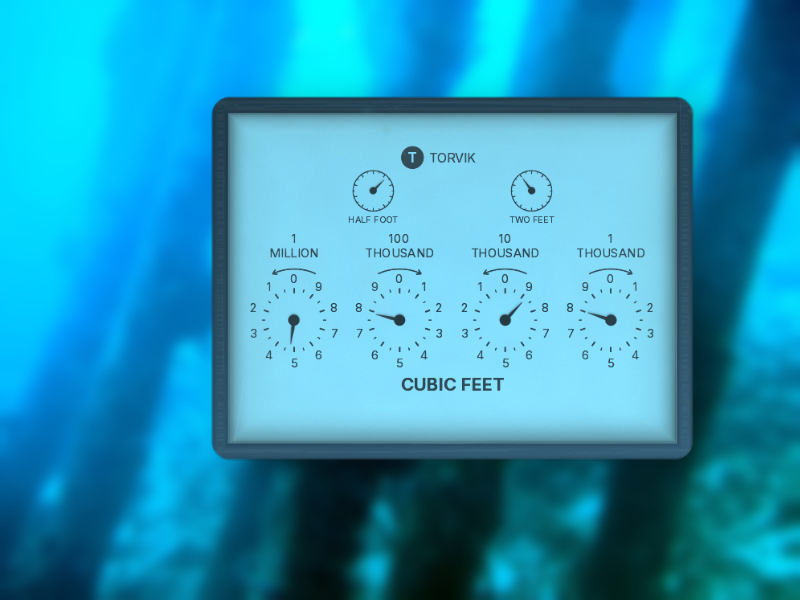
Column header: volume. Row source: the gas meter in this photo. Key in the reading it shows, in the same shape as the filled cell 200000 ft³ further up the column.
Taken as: 478800 ft³
